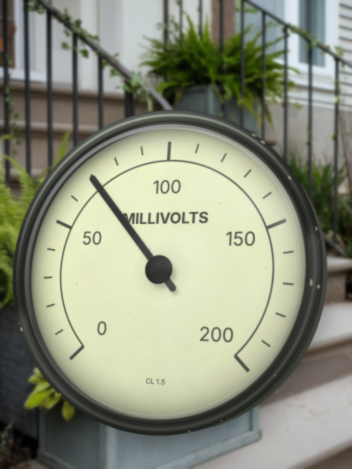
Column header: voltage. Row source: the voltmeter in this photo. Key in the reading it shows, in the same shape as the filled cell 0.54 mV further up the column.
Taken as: 70 mV
